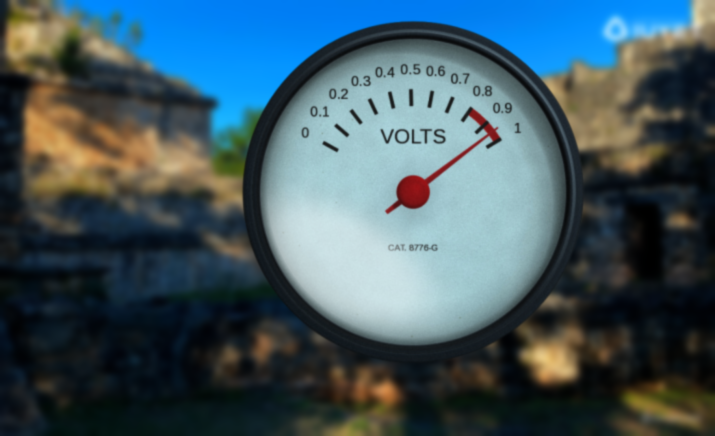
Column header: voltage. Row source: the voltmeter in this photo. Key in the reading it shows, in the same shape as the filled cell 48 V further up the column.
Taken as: 0.95 V
